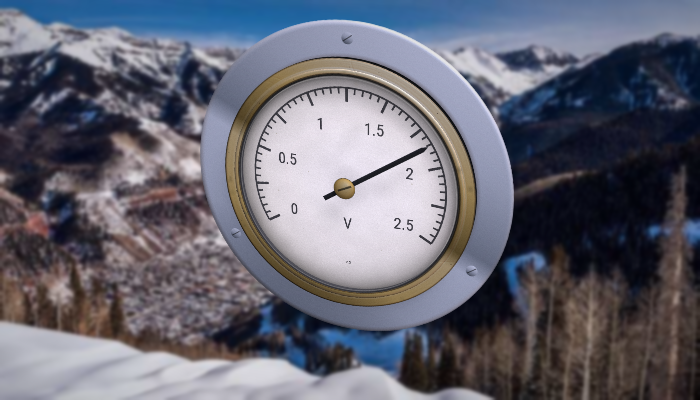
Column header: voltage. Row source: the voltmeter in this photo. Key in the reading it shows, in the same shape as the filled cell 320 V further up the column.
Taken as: 1.85 V
